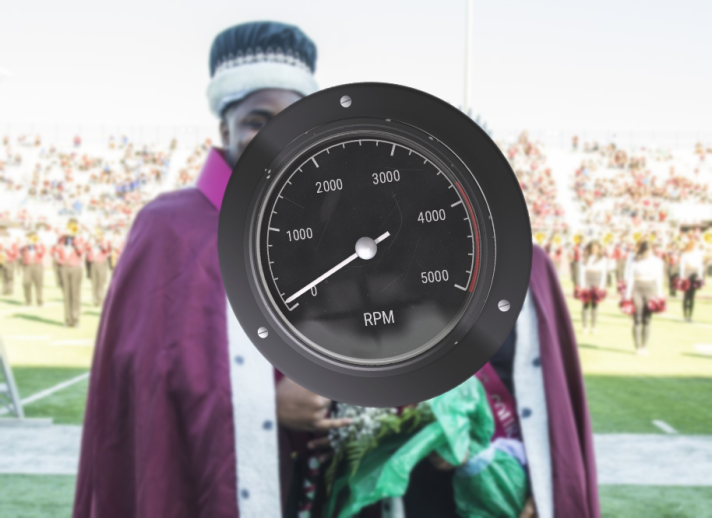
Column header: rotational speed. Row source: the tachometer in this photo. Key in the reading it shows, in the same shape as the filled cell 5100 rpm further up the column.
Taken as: 100 rpm
